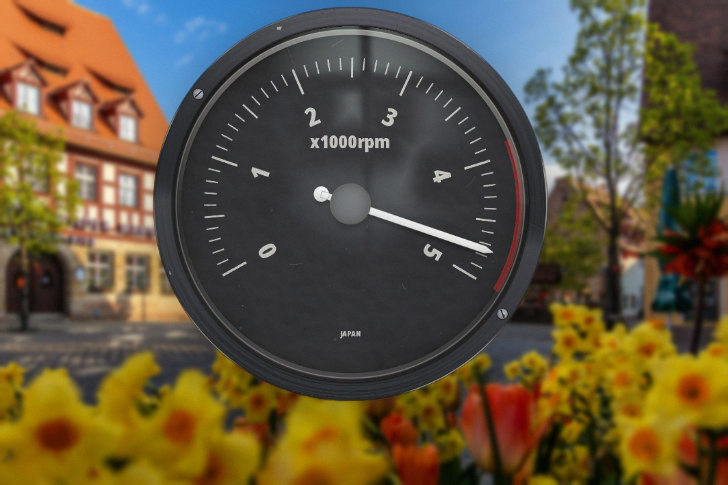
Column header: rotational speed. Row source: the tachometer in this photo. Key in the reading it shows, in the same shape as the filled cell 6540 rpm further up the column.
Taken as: 4750 rpm
